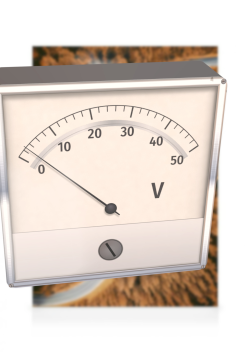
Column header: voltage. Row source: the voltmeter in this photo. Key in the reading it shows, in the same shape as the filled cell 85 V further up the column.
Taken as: 3 V
